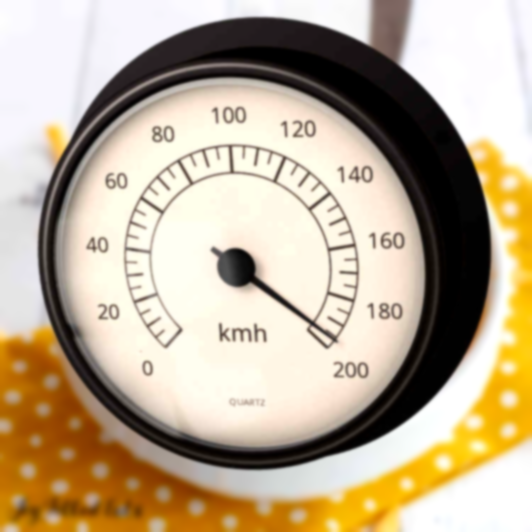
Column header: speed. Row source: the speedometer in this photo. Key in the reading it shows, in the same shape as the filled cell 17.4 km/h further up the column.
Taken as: 195 km/h
